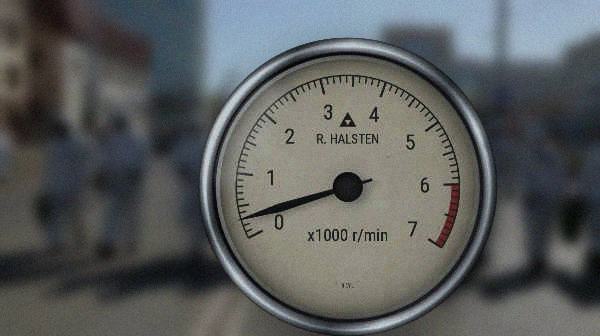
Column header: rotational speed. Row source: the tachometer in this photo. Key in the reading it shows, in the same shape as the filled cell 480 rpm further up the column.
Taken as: 300 rpm
